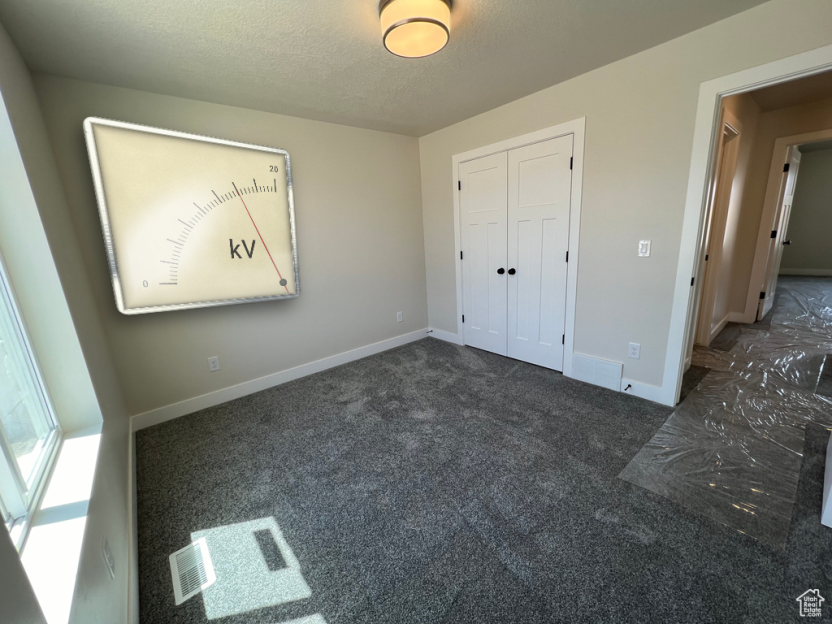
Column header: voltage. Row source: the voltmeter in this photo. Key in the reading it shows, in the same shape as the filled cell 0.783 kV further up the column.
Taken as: 15 kV
